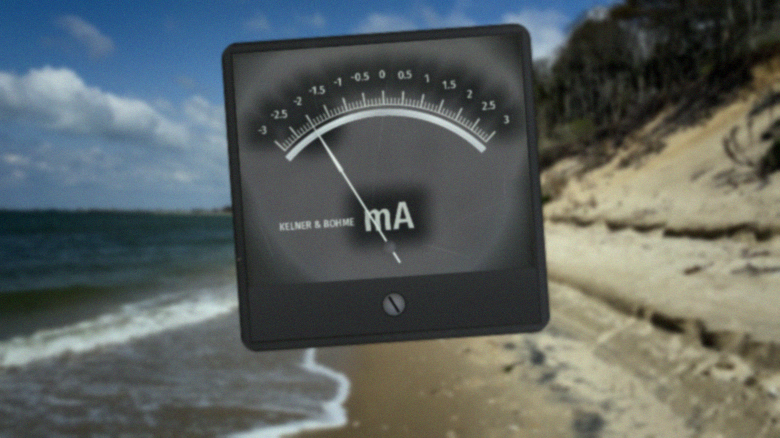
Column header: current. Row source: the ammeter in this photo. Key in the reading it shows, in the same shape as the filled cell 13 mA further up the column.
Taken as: -2 mA
